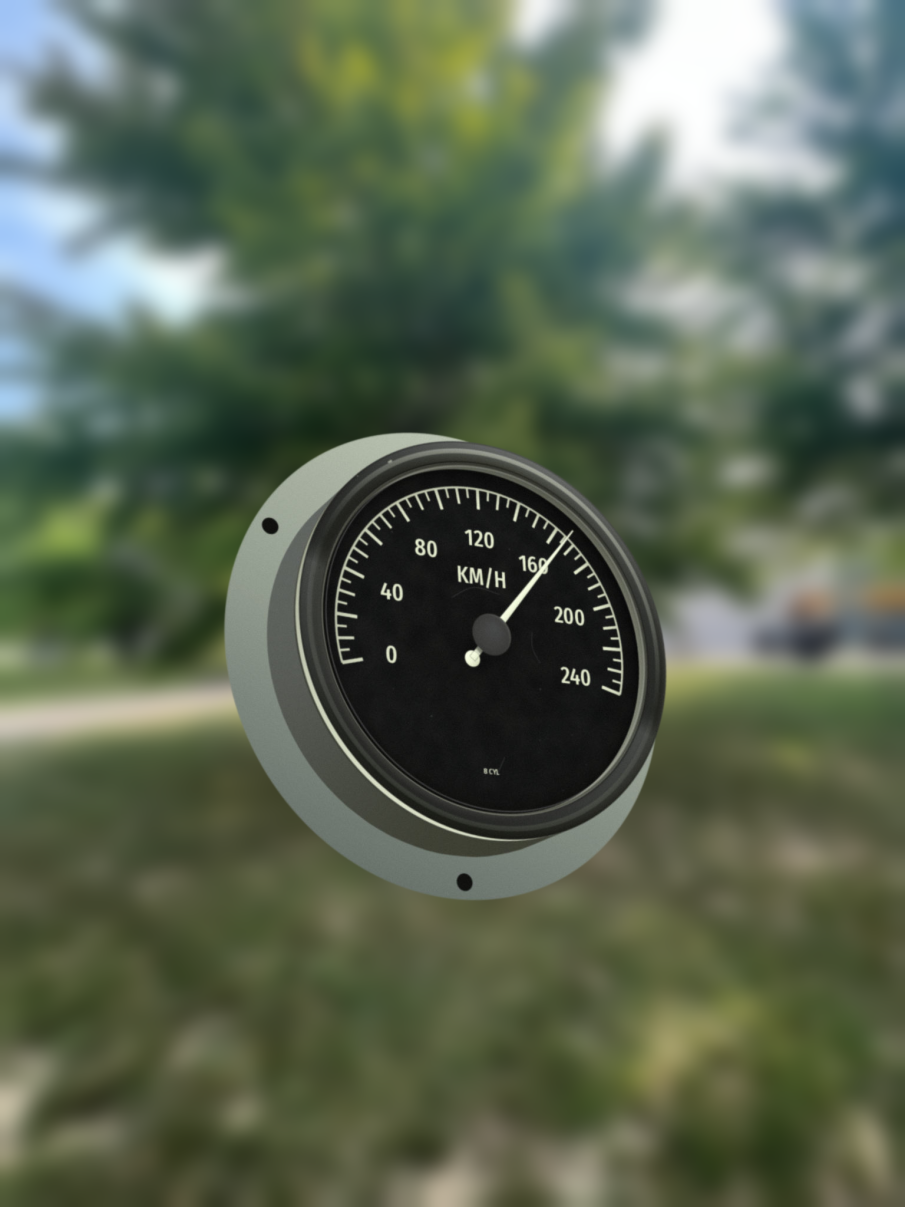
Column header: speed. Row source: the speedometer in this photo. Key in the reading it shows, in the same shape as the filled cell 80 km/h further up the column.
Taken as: 165 km/h
